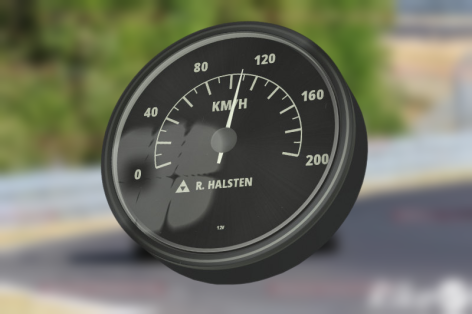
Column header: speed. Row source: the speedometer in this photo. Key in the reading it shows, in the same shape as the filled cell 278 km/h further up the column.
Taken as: 110 km/h
